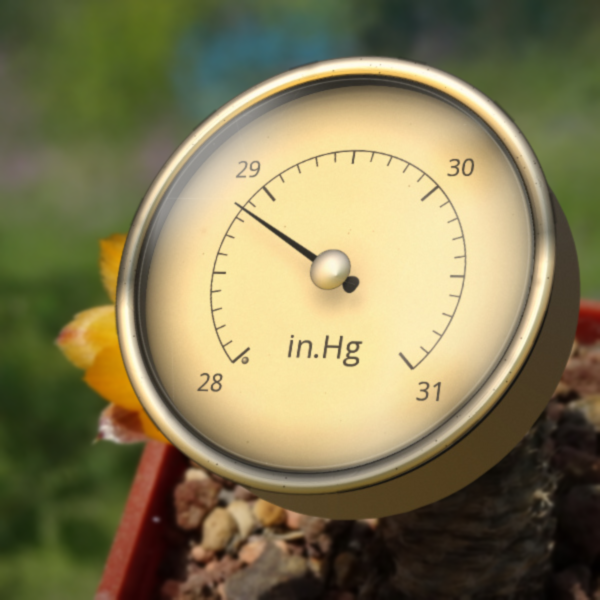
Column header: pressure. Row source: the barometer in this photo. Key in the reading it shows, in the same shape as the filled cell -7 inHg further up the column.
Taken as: 28.85 inHg
